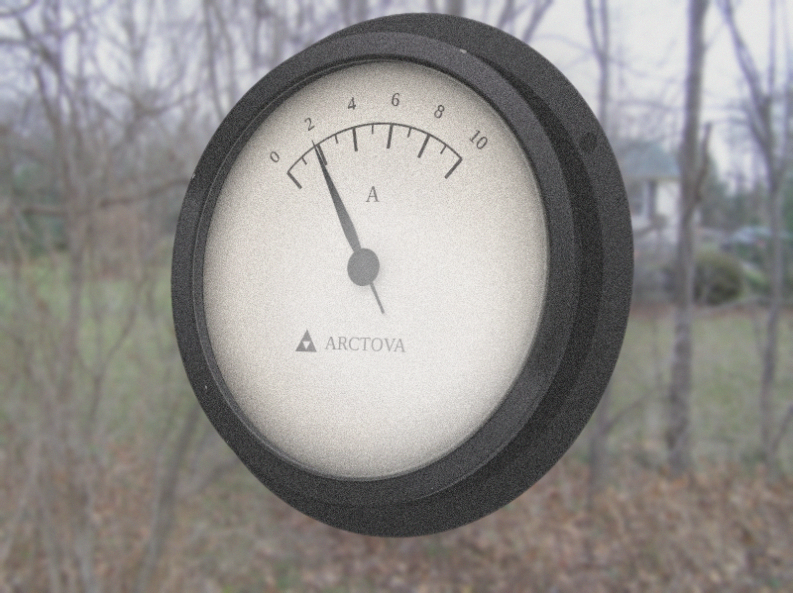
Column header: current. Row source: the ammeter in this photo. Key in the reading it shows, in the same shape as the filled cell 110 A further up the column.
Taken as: 2 A
